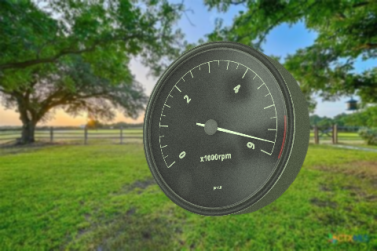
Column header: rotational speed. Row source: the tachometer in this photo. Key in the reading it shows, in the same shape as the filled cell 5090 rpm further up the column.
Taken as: 5750 rpm
